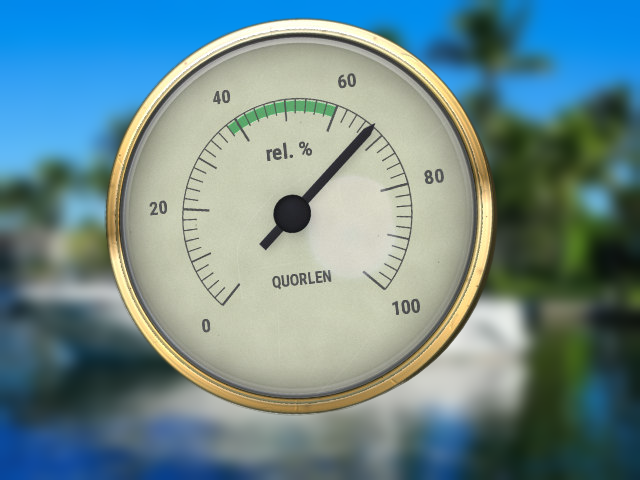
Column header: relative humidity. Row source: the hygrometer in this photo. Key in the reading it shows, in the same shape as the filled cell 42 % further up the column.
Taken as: 68 %
